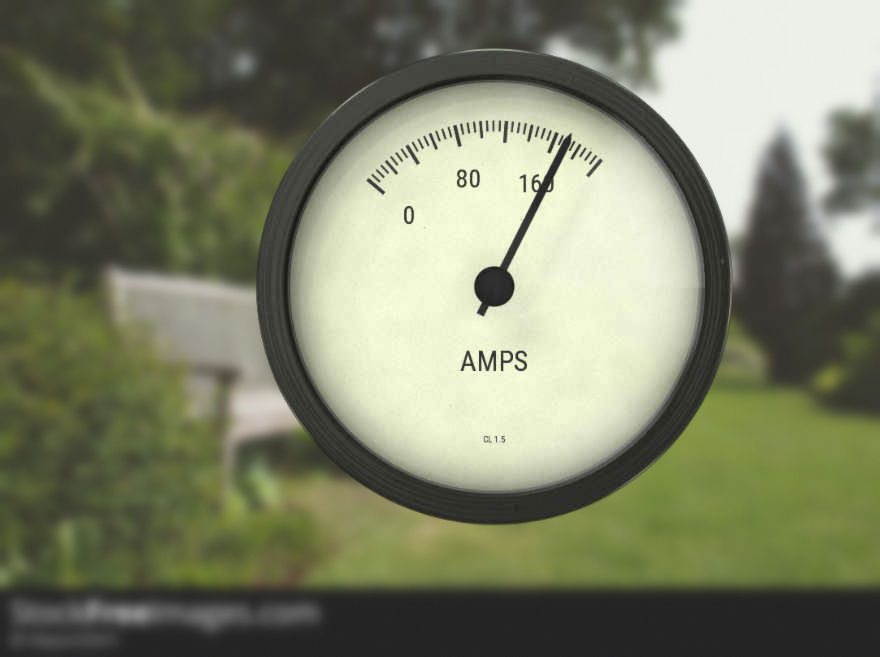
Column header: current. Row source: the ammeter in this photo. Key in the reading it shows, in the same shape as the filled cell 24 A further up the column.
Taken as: 170 A
